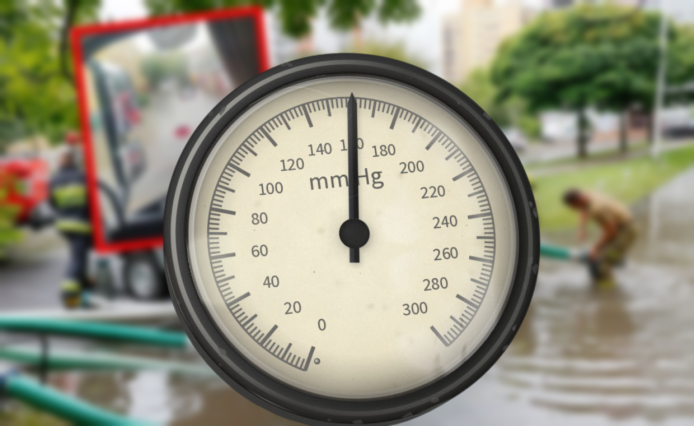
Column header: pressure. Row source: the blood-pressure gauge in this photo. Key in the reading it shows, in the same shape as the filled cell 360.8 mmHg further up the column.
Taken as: 160 mmHg
